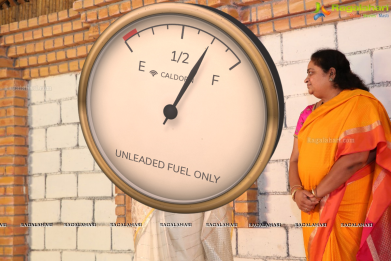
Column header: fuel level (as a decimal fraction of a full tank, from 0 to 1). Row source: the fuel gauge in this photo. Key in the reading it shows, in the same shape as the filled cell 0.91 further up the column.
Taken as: 0.75
